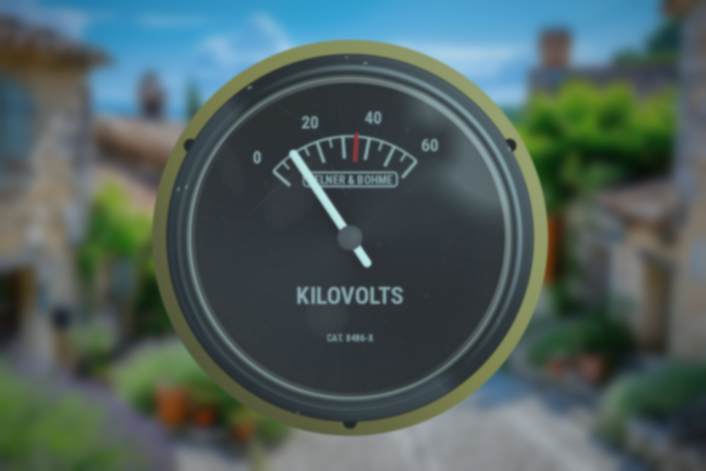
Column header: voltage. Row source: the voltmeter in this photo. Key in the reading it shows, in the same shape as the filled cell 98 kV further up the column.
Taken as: 10 kV
